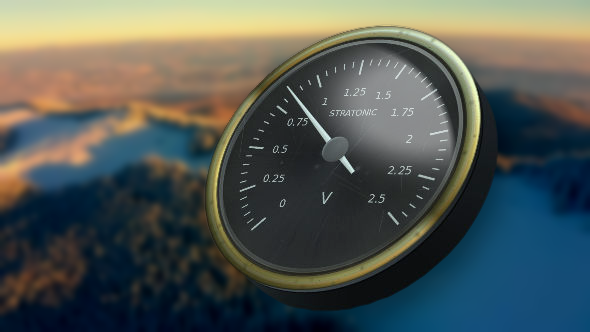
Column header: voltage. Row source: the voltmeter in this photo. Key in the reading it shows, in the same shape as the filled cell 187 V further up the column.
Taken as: 0.85 V
